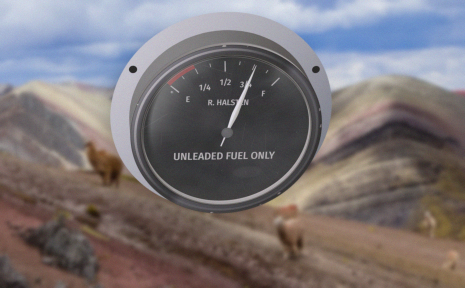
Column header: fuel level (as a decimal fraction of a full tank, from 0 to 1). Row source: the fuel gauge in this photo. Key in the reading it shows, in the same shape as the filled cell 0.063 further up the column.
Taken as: 0.75
